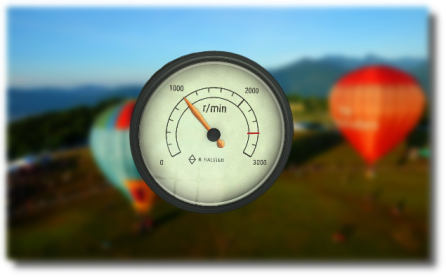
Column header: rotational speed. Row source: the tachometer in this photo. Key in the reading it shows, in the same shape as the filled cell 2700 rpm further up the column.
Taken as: 1000 rpm
